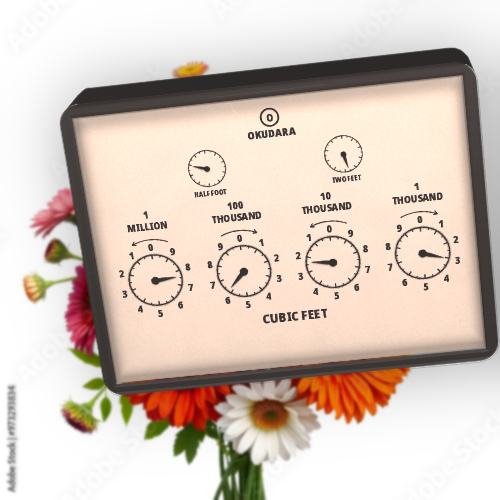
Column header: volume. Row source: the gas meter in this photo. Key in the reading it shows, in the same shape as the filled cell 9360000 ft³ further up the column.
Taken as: 762300 ft³
